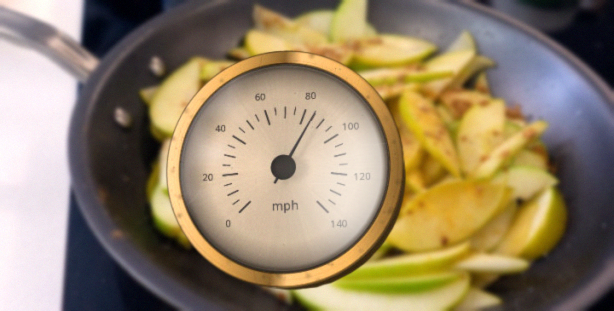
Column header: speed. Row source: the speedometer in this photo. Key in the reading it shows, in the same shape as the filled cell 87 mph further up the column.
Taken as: 85 mph
